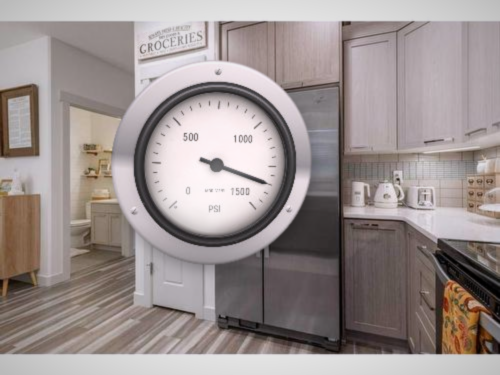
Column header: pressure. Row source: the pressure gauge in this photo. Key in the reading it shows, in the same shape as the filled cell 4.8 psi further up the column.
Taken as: 1350 psi
